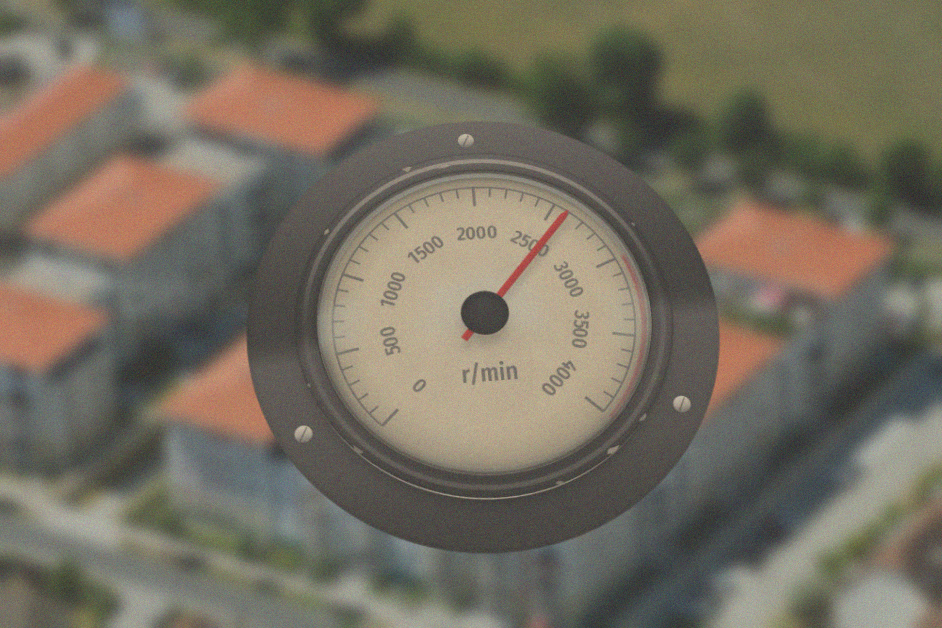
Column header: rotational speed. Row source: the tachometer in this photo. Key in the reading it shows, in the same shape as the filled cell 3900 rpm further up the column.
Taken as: 2600 rpm
